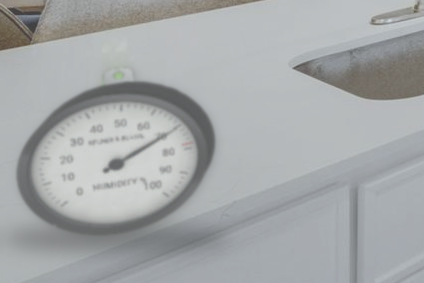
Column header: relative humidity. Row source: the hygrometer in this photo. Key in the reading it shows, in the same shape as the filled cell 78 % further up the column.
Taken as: 70 %
